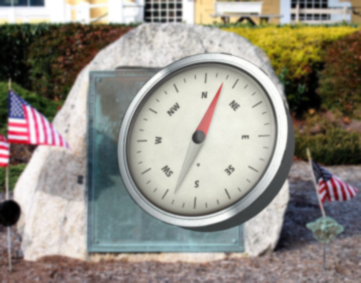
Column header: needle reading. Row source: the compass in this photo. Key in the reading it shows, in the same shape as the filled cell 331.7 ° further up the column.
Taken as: 20 °
